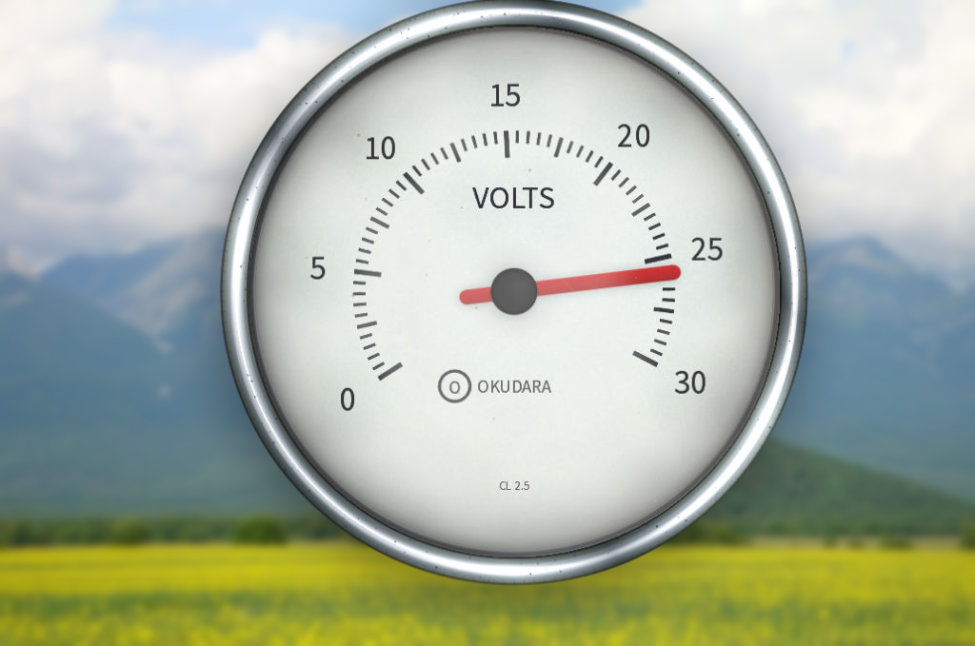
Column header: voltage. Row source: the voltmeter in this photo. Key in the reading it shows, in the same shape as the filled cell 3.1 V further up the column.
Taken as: 25.75 V
